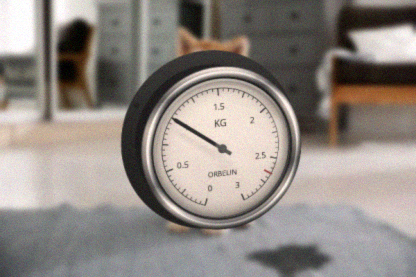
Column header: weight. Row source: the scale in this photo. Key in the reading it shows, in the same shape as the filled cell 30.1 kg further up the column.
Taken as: 1 kg
